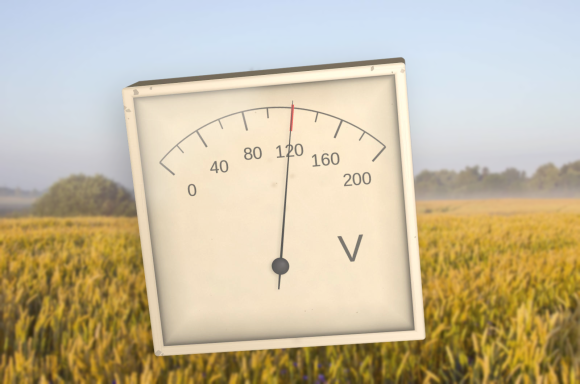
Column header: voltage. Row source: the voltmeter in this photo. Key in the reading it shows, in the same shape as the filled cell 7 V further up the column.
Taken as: 120 V
